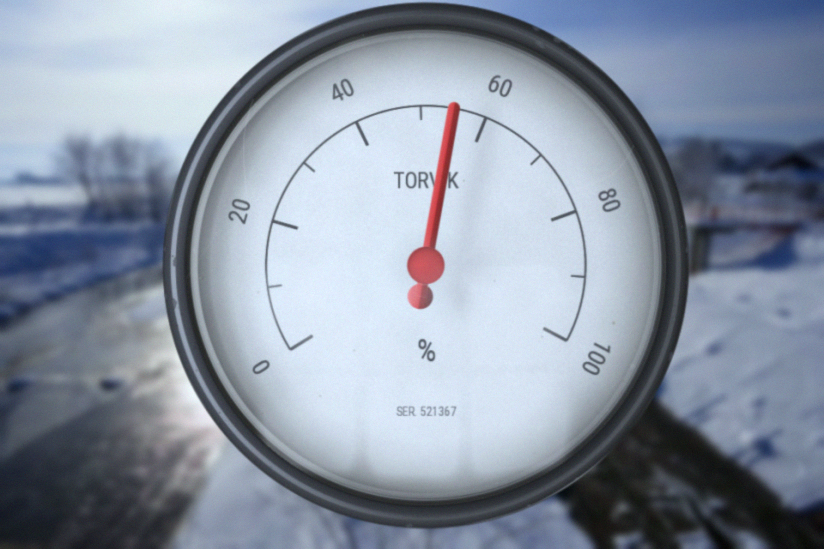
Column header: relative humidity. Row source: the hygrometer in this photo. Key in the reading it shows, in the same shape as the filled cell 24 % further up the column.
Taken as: 55 %
